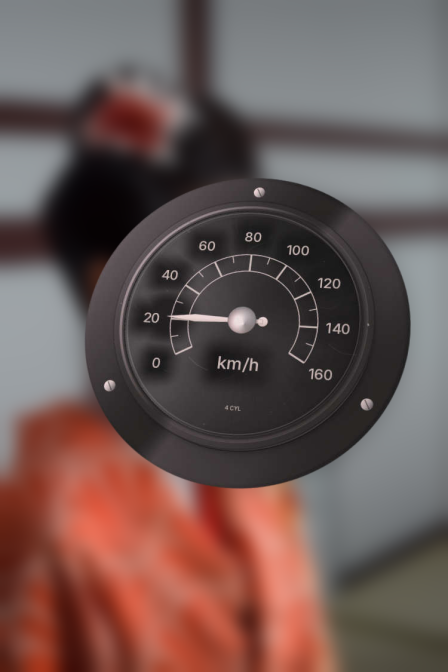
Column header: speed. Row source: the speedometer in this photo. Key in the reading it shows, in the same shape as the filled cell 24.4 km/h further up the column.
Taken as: 20 km/h
